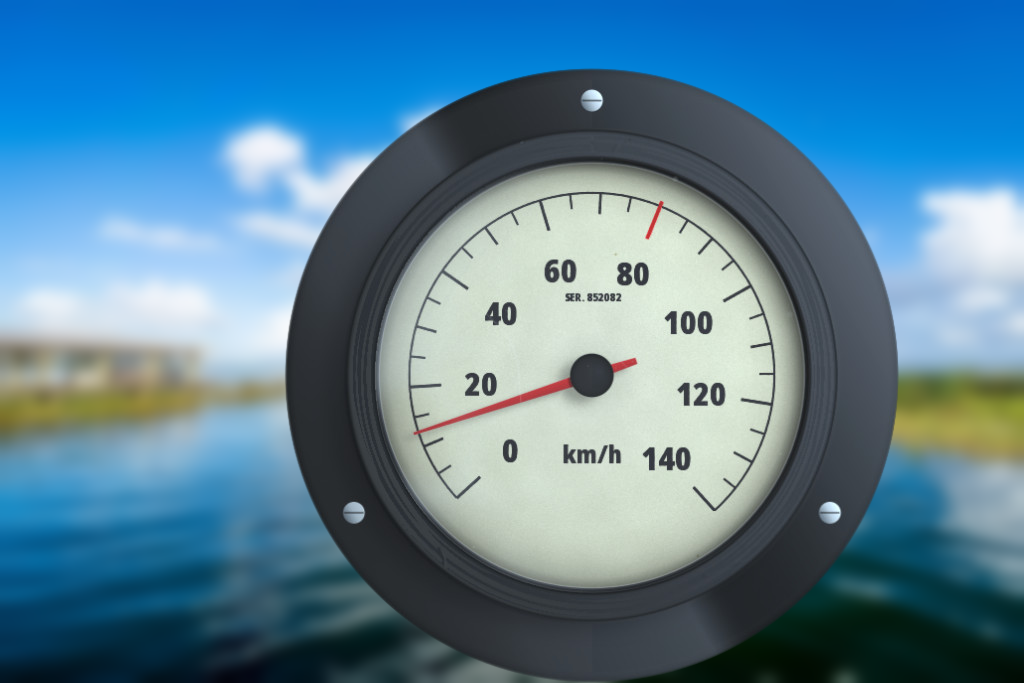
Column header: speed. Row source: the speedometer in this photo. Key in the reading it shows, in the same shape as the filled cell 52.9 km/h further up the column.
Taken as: 12.5 km/h
